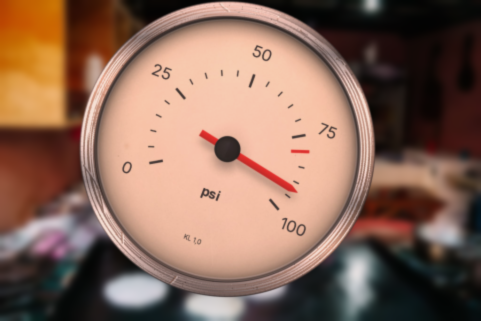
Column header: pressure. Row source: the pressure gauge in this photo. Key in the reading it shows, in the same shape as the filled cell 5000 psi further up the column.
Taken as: 92.5 psi
